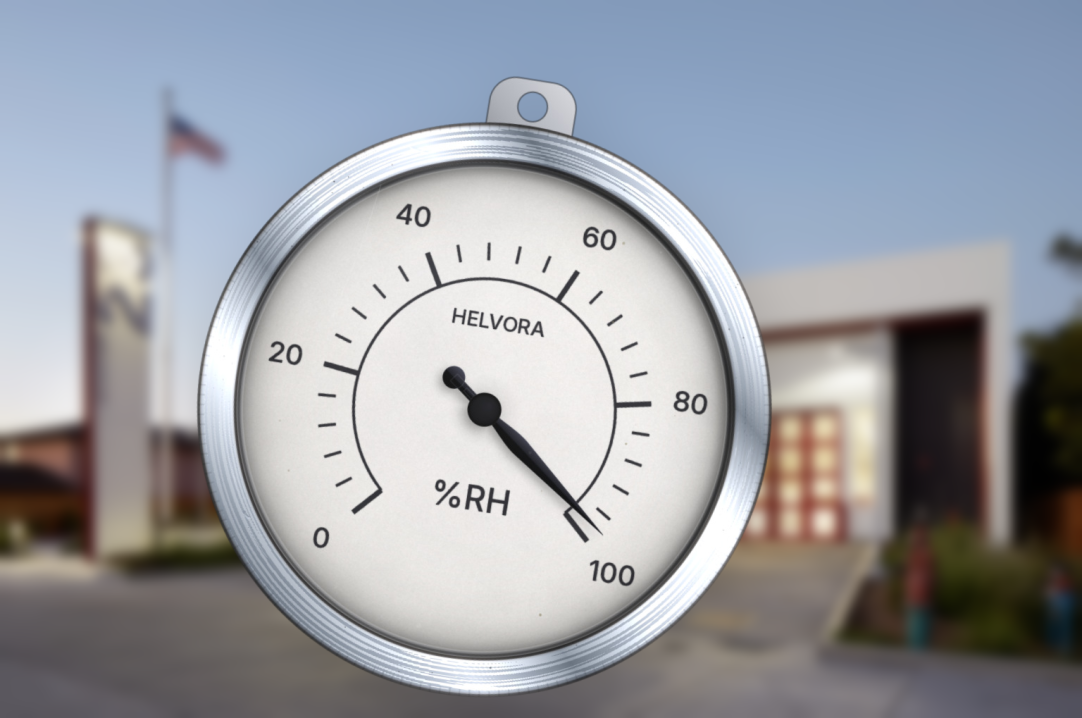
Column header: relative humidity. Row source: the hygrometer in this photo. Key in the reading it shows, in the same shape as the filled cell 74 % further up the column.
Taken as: 98 %
